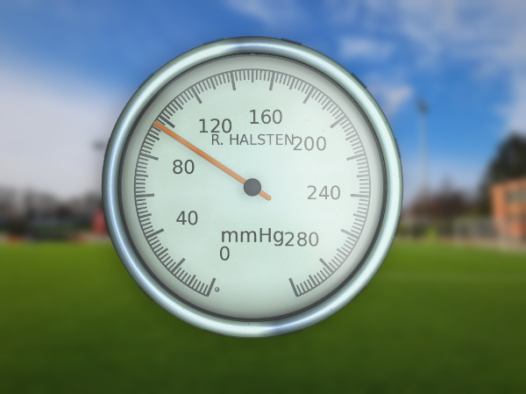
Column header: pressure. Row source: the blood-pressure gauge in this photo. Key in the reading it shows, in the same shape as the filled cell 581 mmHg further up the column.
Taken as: 96 mmHg
